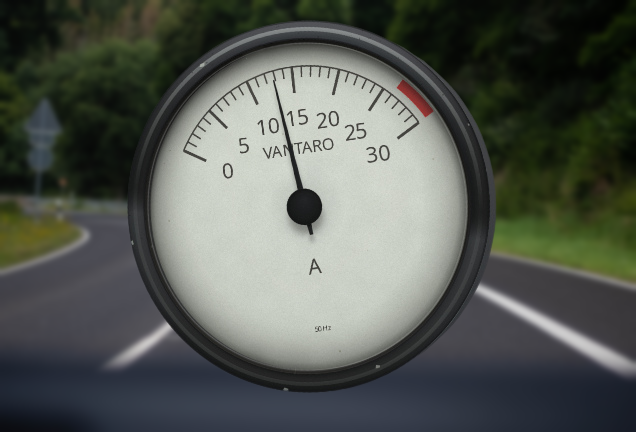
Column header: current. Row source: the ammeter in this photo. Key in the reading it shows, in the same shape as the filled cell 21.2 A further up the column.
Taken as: 13 A
